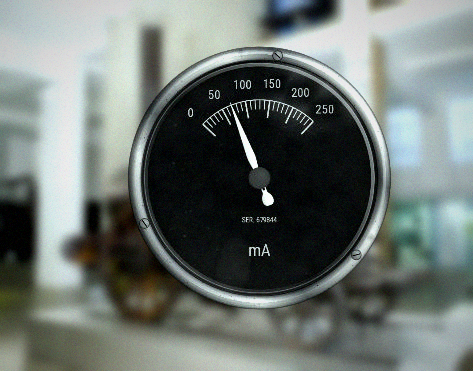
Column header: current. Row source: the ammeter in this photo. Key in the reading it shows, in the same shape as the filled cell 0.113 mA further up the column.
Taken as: 70 mA
